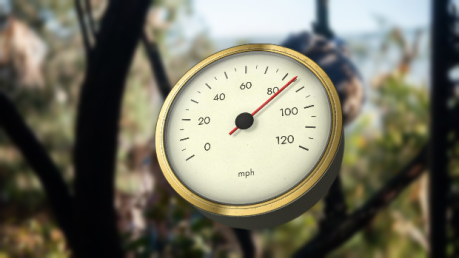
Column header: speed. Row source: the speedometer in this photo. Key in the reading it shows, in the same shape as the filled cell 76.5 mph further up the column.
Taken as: 85 mph
